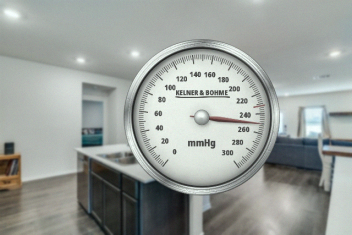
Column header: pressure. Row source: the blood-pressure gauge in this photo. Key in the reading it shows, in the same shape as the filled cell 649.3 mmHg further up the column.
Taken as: 250 mmHg
